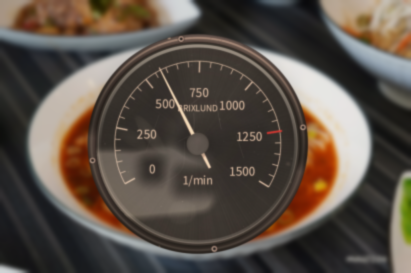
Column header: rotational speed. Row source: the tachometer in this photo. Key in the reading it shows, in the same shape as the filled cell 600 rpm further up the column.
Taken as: 575 rpm
